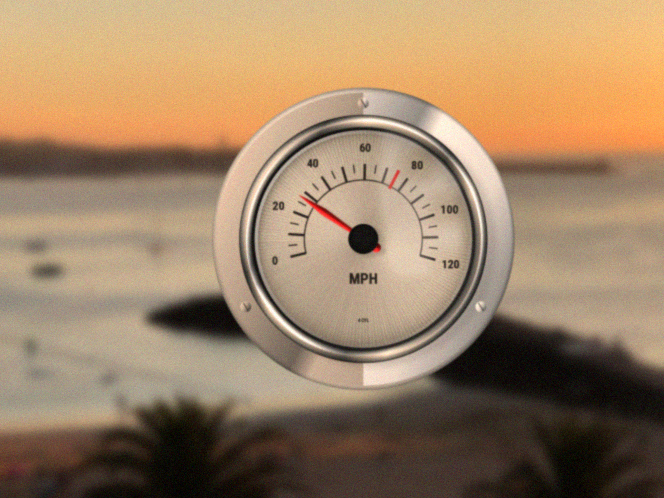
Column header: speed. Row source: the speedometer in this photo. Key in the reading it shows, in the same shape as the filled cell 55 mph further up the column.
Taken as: 27.5 mph
